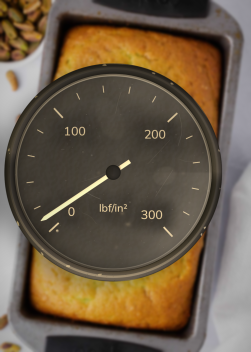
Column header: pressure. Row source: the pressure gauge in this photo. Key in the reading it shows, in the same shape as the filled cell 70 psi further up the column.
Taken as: 10 psi
